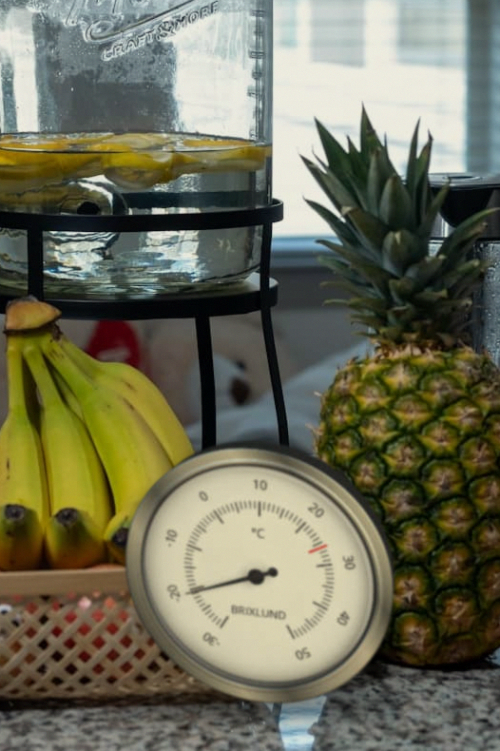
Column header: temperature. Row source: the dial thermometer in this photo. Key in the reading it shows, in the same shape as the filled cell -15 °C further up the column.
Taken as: -20 °C
